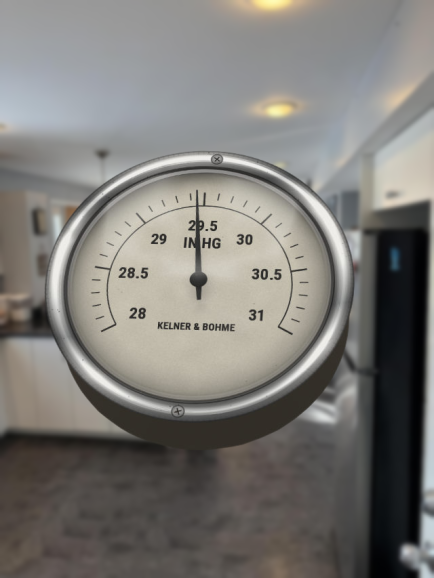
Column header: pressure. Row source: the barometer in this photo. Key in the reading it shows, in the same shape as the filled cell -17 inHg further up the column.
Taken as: 29.45 inHg
